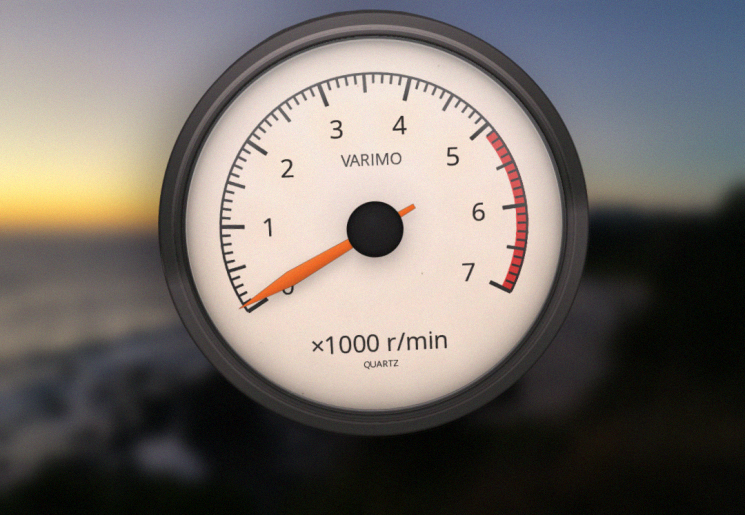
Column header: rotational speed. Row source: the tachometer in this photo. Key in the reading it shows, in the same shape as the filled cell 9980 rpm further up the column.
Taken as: 100 rpm
